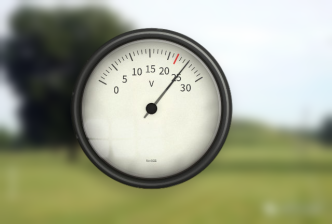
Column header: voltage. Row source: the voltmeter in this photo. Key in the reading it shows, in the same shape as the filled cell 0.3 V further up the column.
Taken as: 25 V
